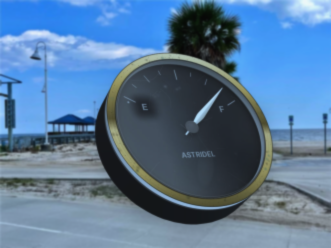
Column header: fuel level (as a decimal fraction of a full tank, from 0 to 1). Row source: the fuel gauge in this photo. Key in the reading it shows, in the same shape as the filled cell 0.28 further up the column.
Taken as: 0.875
